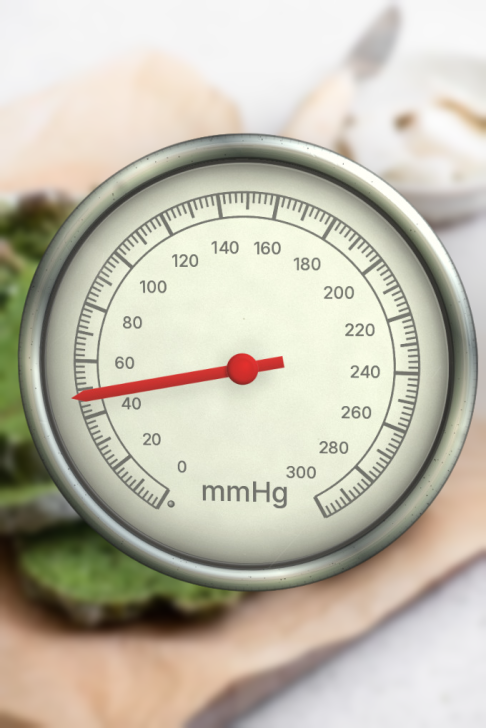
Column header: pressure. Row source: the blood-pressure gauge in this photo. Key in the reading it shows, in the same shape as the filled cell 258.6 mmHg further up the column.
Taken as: 48 mmHg
